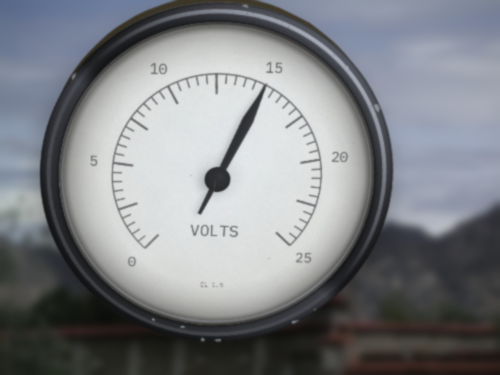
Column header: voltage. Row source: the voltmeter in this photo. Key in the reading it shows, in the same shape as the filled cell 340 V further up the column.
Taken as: 15 V
